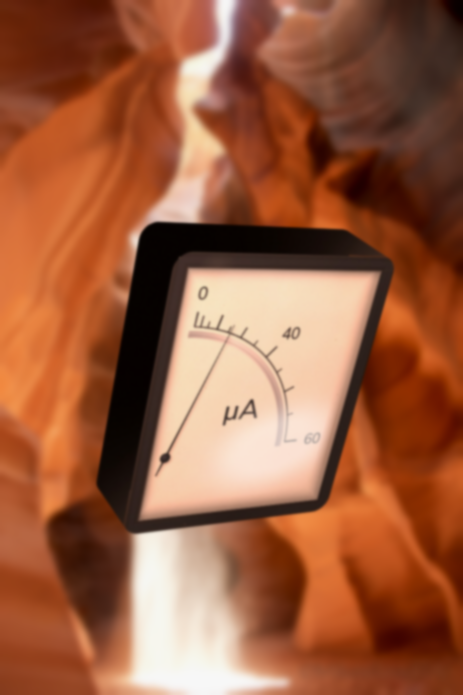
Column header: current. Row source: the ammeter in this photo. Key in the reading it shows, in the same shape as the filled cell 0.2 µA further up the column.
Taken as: 25 µA
